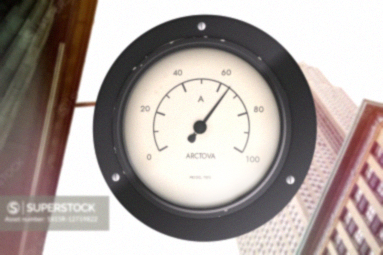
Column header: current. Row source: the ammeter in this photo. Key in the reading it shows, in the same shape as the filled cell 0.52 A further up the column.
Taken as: 65 A
